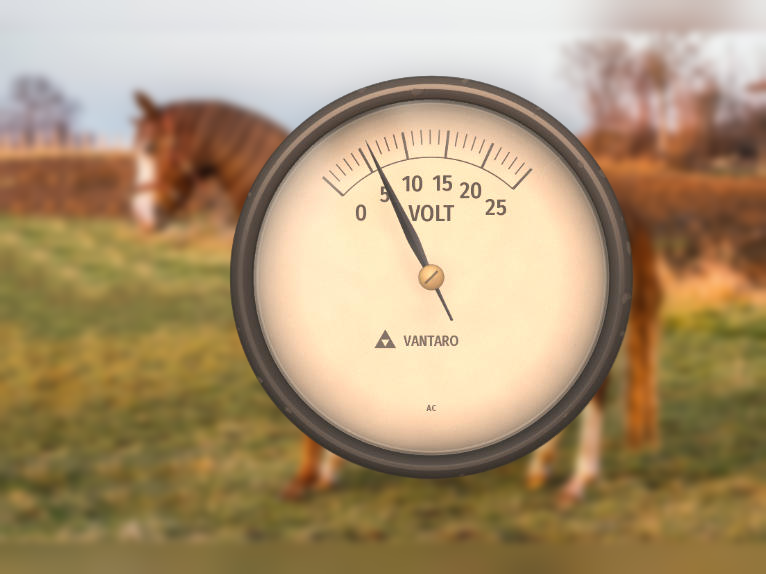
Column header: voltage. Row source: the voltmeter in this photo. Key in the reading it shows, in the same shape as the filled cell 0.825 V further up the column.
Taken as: 6 V
